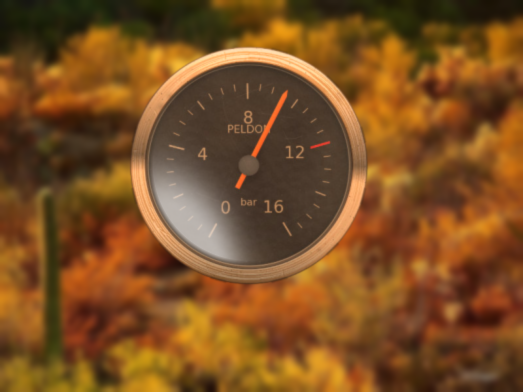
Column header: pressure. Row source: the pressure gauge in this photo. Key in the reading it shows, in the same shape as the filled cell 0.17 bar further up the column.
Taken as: 9.5 bar
